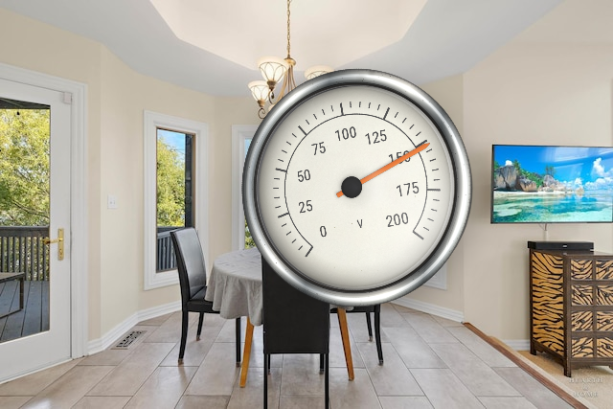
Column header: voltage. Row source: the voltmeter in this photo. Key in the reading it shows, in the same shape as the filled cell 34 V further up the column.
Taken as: 152.5 V
